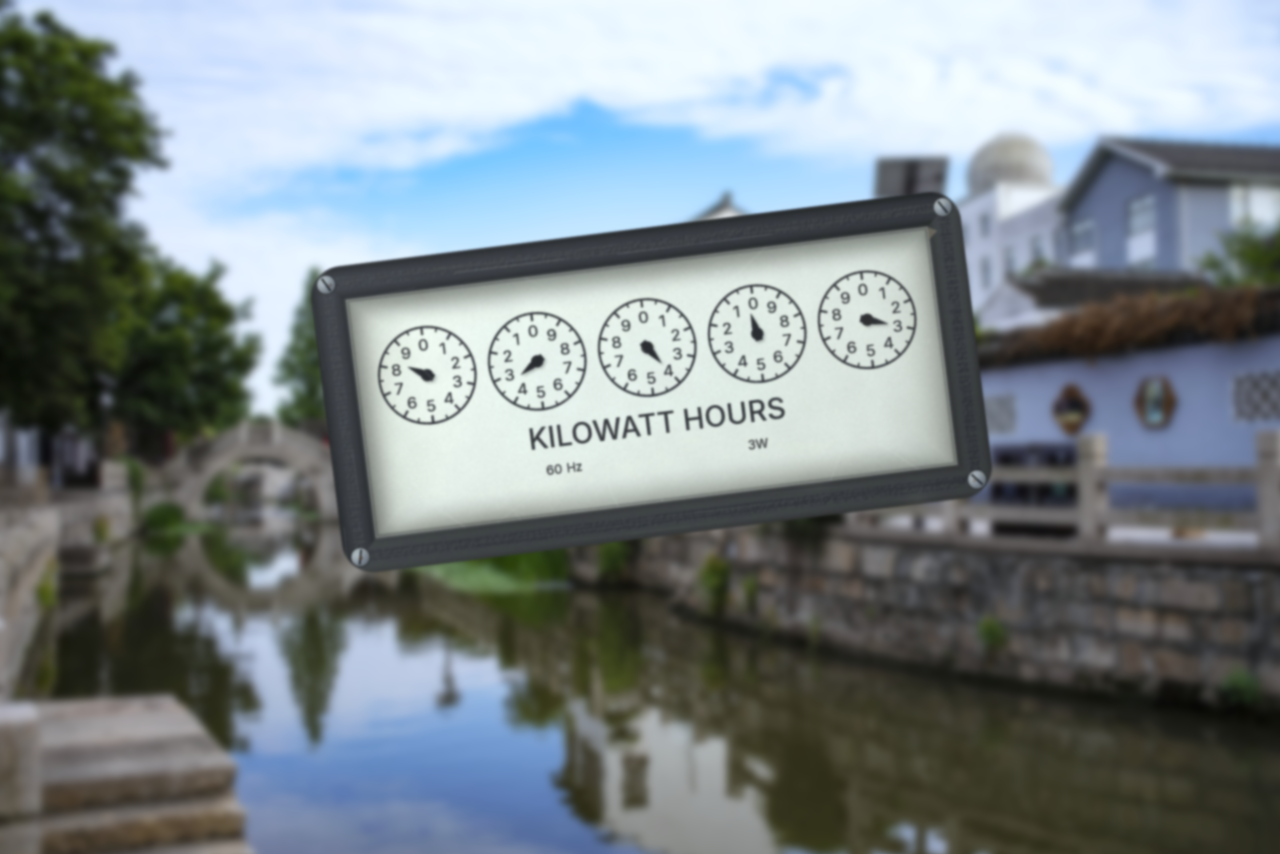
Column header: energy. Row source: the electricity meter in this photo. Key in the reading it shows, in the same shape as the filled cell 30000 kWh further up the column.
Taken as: 83403 kWh
